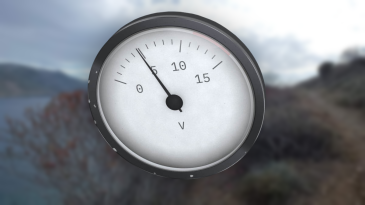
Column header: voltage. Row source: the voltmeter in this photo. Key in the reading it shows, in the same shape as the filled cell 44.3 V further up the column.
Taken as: 5 V
